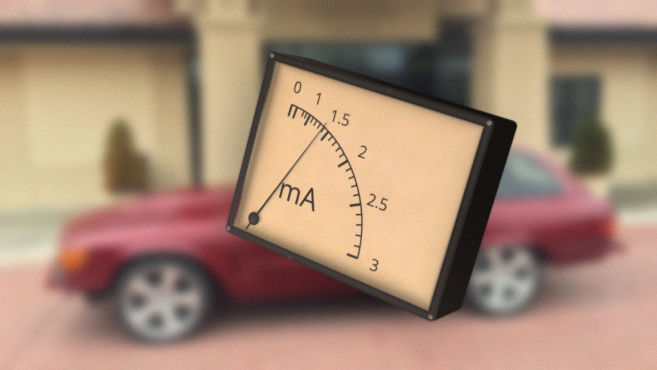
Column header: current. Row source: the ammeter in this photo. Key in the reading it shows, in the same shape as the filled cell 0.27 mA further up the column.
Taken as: 1.4 mA
